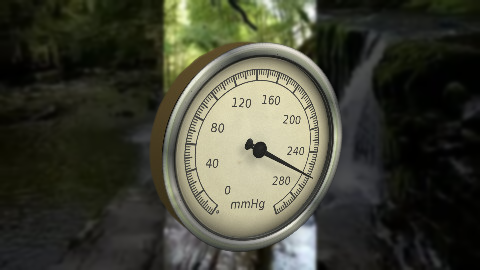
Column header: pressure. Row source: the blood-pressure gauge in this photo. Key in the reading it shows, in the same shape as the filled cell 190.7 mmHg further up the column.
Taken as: 260 mmHg
